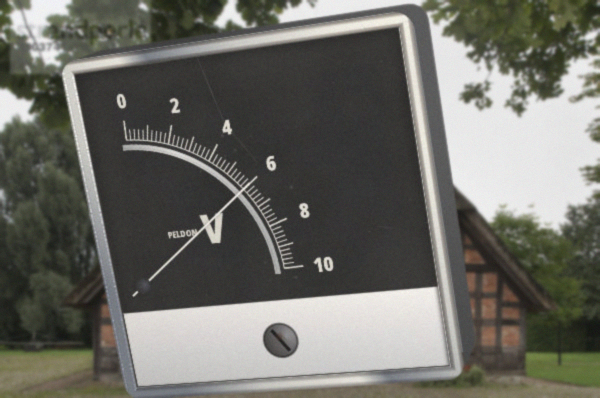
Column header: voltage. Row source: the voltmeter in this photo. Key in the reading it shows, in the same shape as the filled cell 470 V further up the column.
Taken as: 6 V
